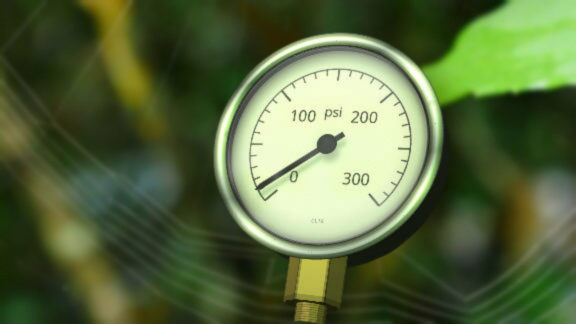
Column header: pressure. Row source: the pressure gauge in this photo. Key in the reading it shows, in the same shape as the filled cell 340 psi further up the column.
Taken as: 10 psi
